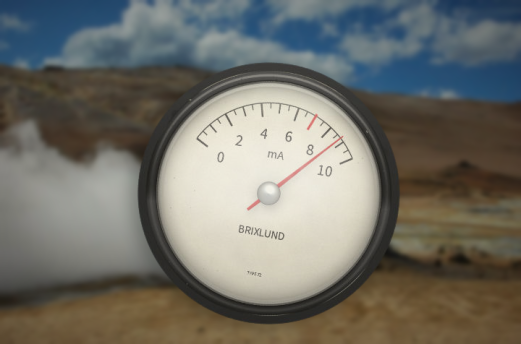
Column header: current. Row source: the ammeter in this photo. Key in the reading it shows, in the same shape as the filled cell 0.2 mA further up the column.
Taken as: 8.75 mA
